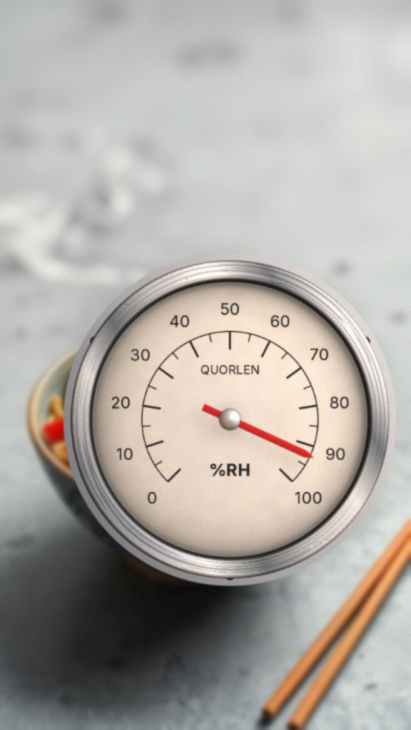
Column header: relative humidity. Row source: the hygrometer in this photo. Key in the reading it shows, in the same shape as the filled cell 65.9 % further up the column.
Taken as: 92.5 %
